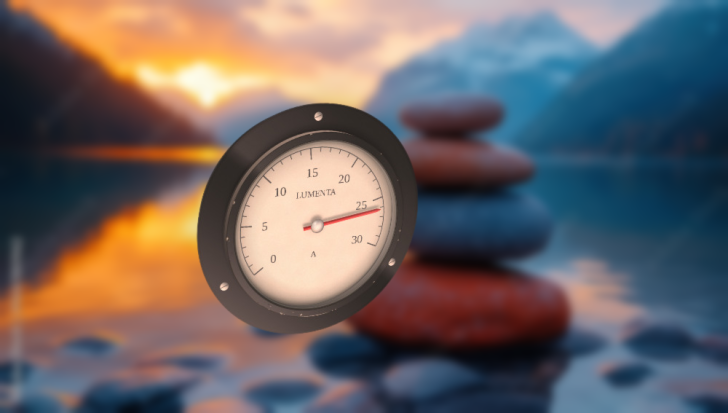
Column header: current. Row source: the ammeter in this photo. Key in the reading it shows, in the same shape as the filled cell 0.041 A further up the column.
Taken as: 26 A
